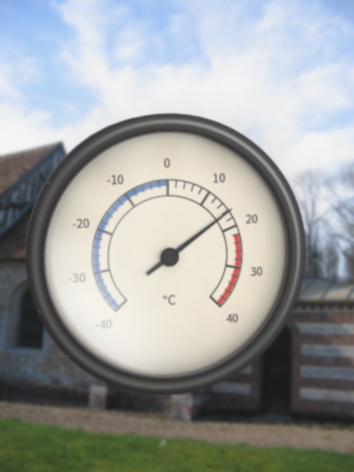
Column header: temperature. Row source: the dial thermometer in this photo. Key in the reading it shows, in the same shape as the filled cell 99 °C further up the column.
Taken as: 16 °C
